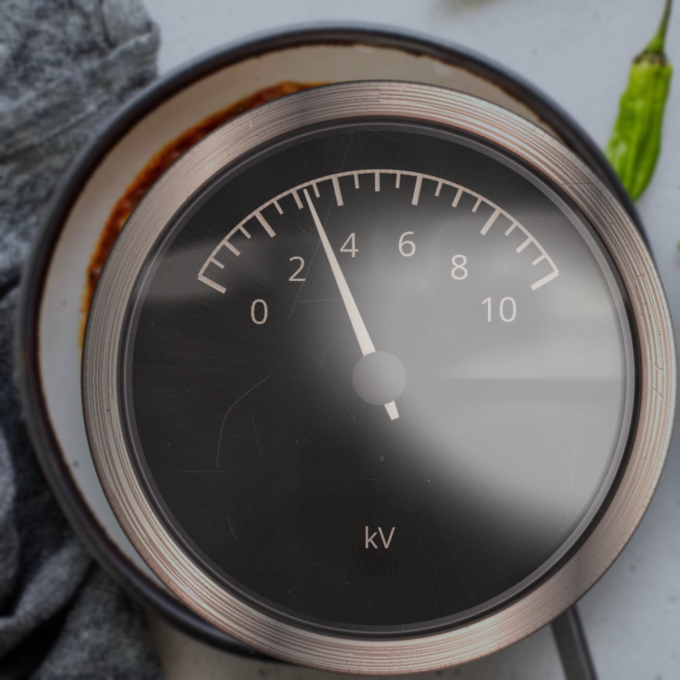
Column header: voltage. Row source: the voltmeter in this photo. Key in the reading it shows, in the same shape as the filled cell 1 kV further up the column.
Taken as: 3.25 kV
